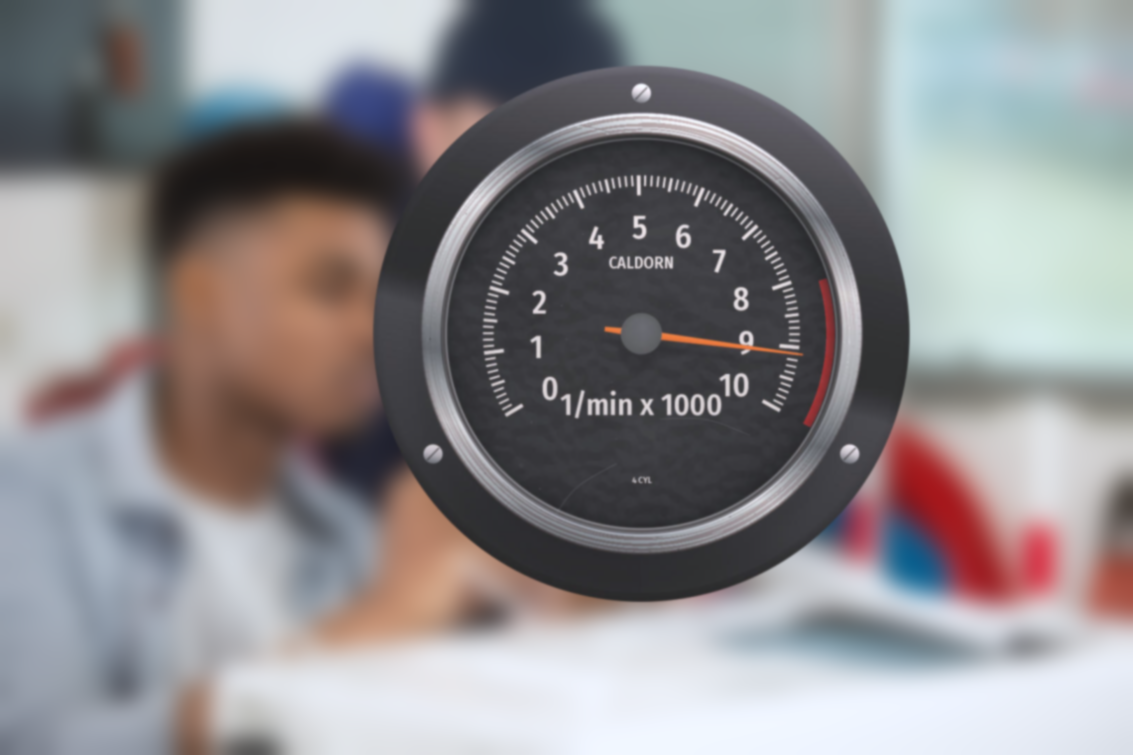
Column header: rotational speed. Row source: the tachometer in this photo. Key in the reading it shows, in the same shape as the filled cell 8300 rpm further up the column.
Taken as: 9100 rpm
